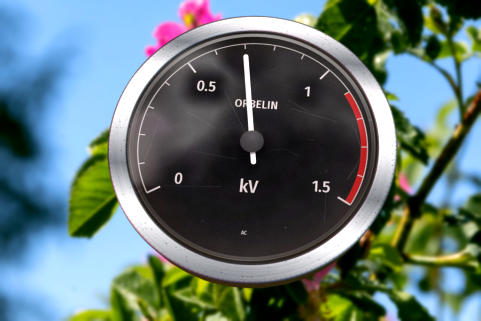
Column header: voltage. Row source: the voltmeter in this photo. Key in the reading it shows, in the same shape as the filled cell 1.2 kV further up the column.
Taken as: 0.7 kV
